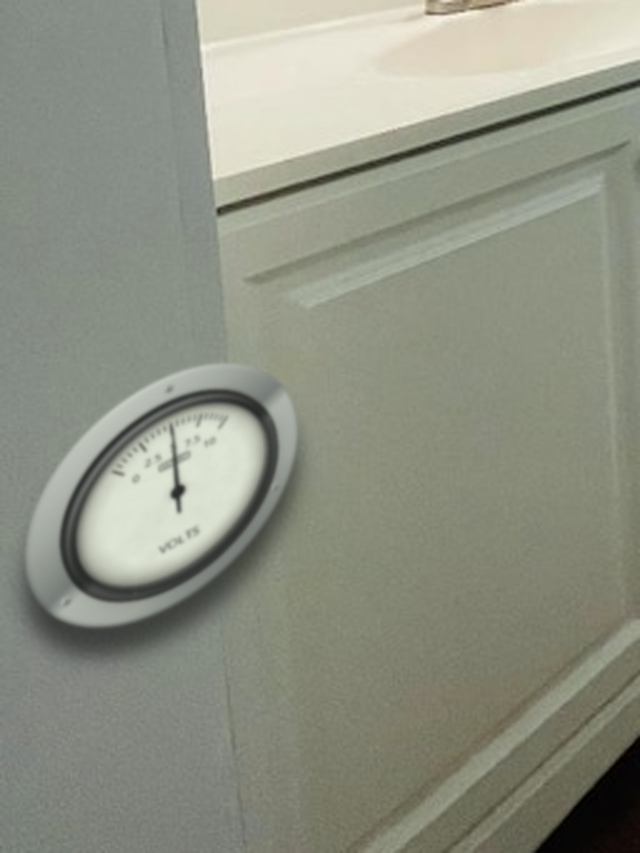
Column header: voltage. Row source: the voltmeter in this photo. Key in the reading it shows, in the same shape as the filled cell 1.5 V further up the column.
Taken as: 5 V
